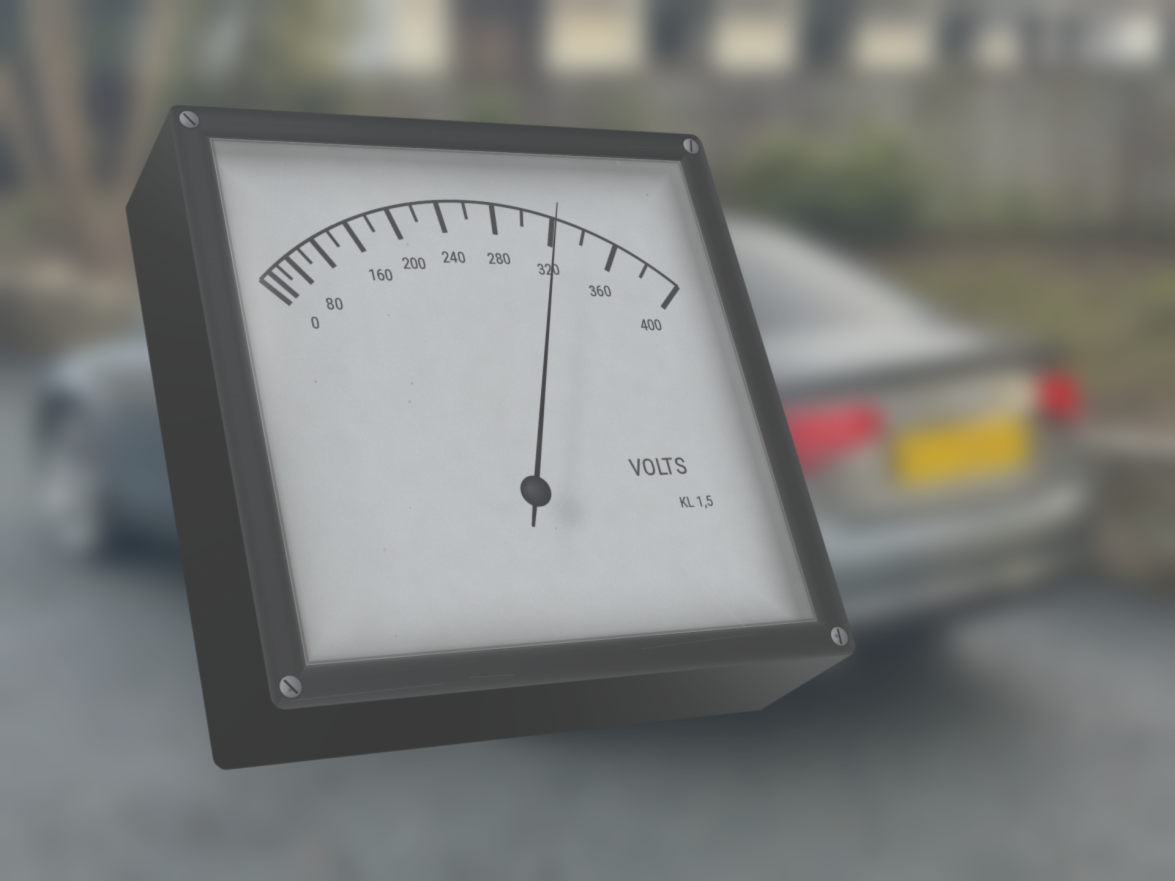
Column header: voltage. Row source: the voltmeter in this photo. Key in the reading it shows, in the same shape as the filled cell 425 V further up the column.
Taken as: 320 V
